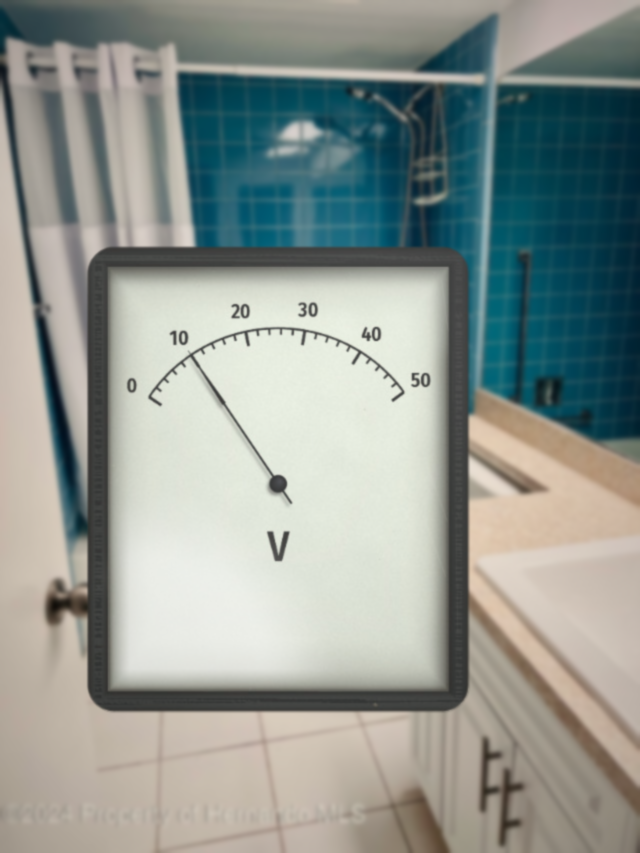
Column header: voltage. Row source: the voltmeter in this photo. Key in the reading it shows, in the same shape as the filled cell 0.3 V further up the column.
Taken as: 10 V
